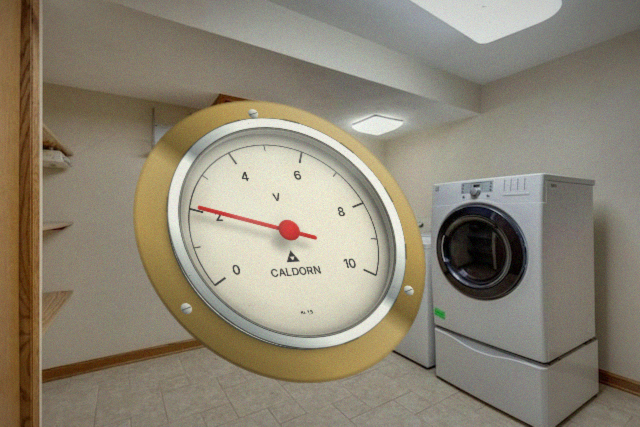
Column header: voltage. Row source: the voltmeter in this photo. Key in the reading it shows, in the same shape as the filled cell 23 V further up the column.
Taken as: 2 V
